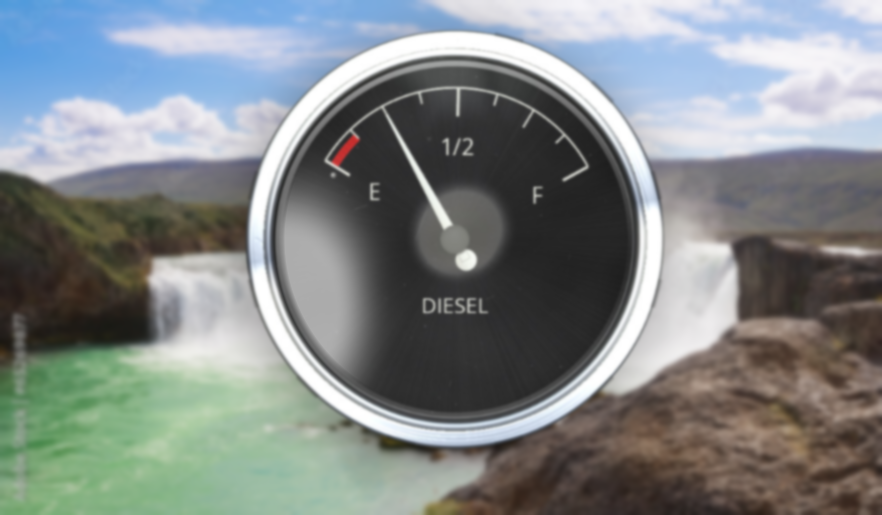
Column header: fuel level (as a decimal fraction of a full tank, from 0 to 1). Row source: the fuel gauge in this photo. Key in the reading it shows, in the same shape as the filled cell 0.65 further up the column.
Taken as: 0.25
